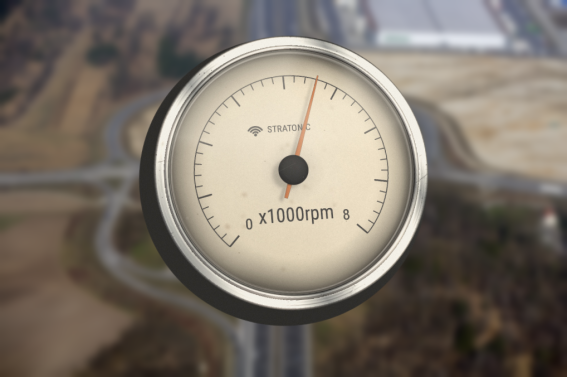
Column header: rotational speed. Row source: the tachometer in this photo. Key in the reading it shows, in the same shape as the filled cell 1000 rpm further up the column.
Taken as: 4600 rpm
